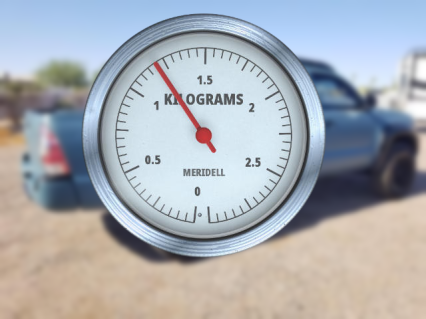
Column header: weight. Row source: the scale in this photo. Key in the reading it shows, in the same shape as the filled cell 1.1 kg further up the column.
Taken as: 1.2 kg
